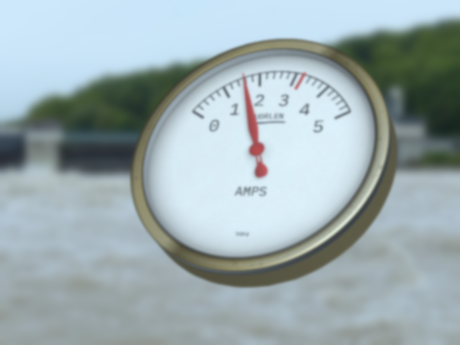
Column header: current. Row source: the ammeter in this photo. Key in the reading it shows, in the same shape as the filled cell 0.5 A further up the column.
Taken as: 1.6 A
